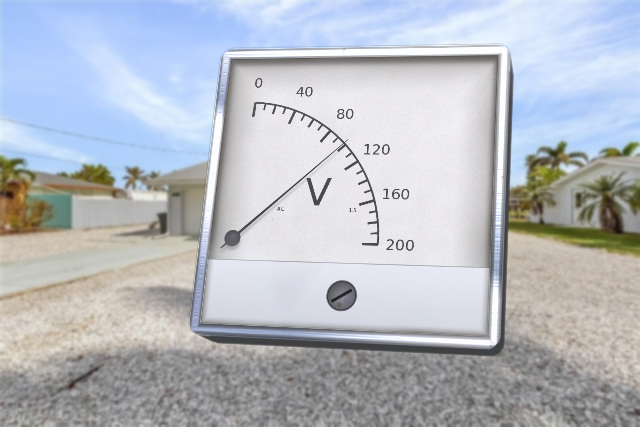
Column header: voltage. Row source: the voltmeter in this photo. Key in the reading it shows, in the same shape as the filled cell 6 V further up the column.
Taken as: 100 V
